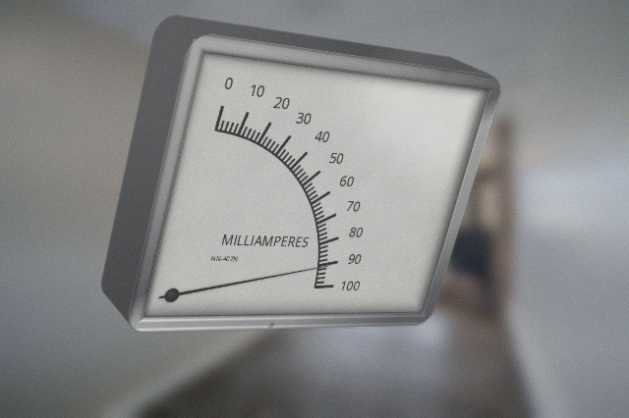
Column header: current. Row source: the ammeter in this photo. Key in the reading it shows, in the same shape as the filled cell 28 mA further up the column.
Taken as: 90 mA
